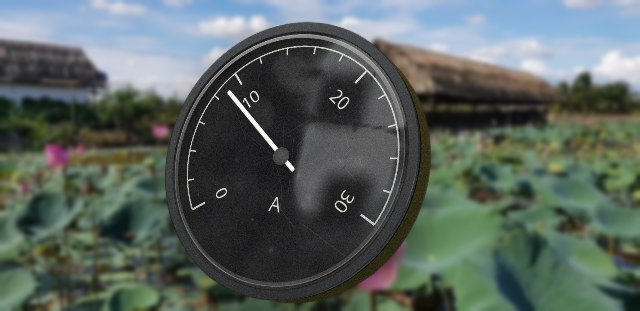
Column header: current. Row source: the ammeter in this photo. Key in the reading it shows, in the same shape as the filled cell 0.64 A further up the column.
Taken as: 9 A
